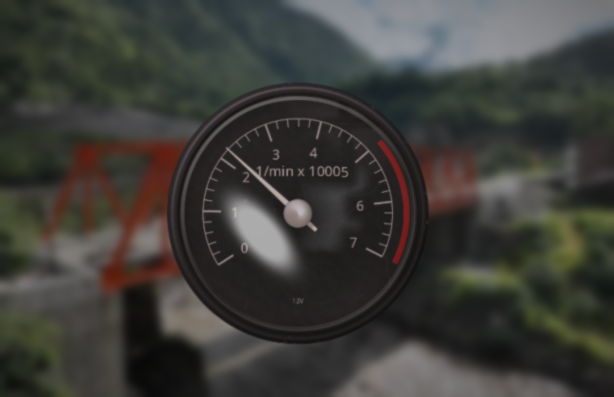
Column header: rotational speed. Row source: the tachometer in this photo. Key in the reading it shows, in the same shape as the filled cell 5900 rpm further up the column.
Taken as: 2200 rpm
